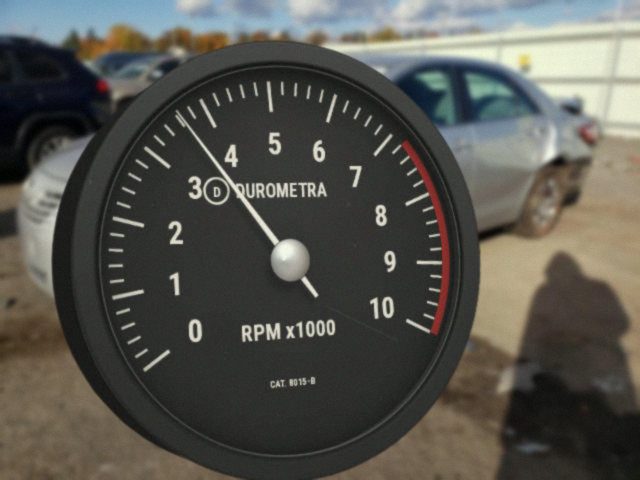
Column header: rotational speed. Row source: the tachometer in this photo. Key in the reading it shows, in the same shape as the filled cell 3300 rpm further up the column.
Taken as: 3600 rpm
